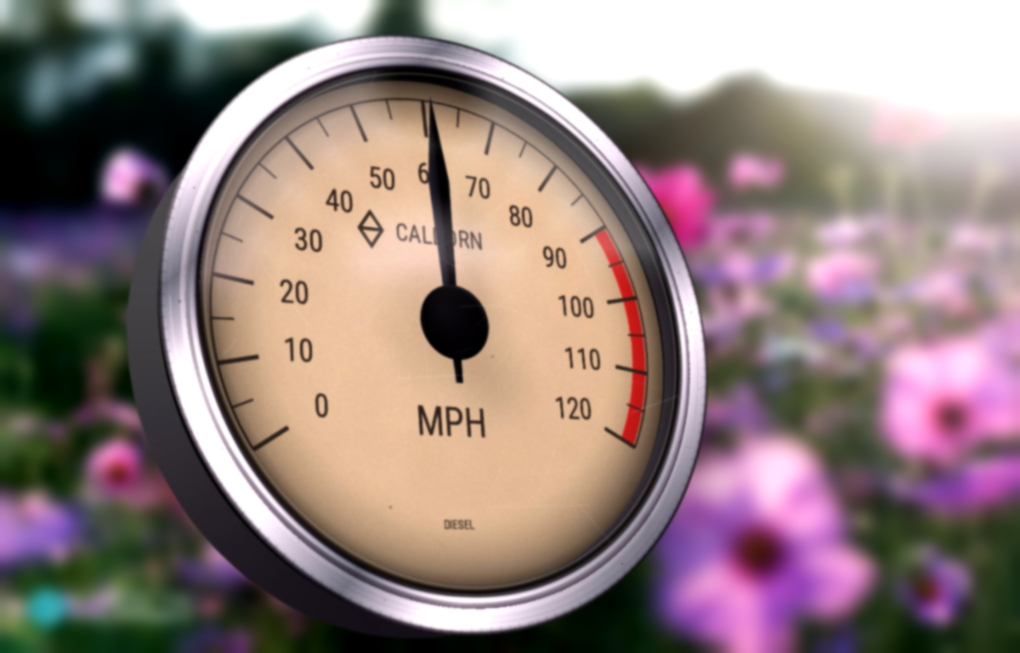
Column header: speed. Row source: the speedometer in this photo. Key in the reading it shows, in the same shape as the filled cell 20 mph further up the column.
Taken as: 60 mph
